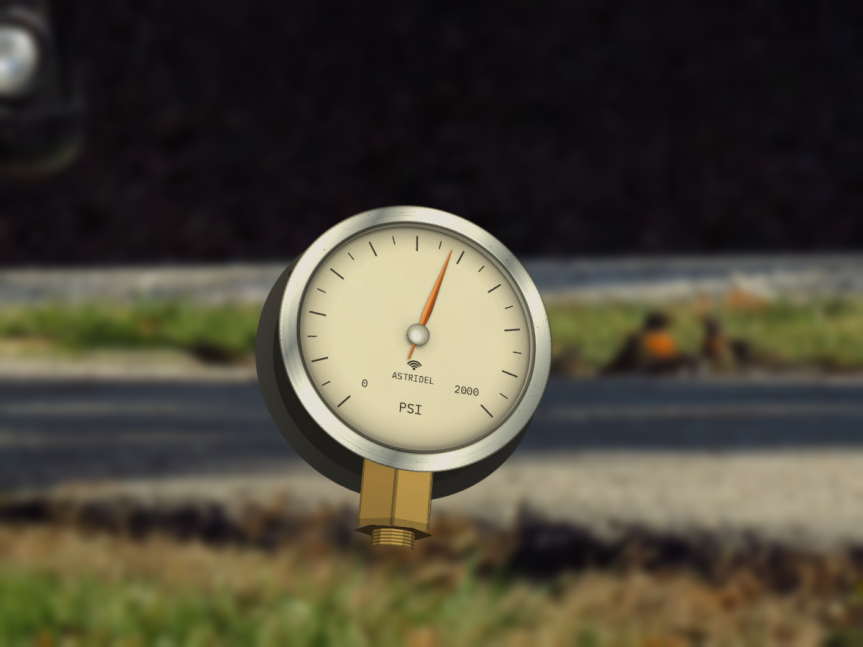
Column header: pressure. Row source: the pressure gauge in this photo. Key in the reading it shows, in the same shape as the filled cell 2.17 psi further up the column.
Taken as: 1150 psi
